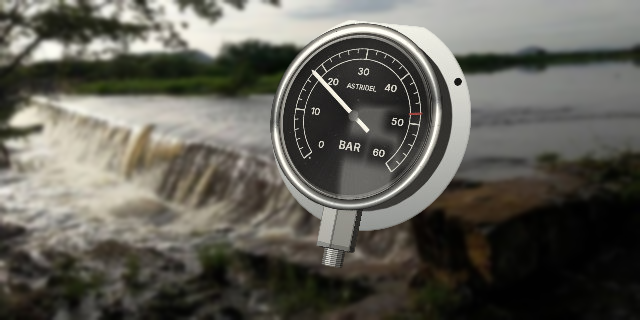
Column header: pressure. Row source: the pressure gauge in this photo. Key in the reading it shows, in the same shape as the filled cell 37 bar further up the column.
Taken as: 18 bar
